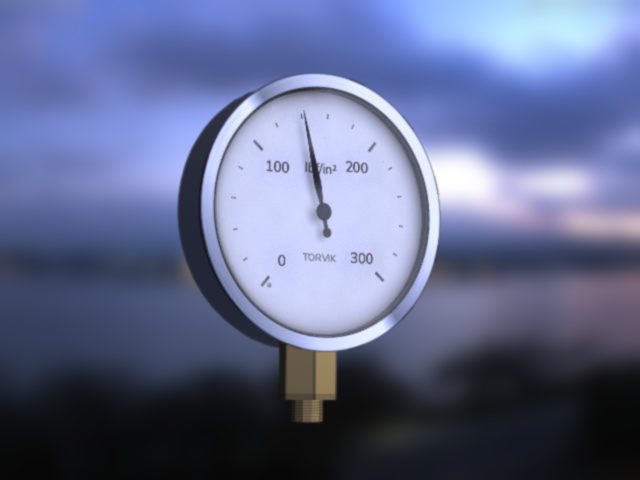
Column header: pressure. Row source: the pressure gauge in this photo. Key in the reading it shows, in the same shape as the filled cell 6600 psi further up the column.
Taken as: 140 psi
